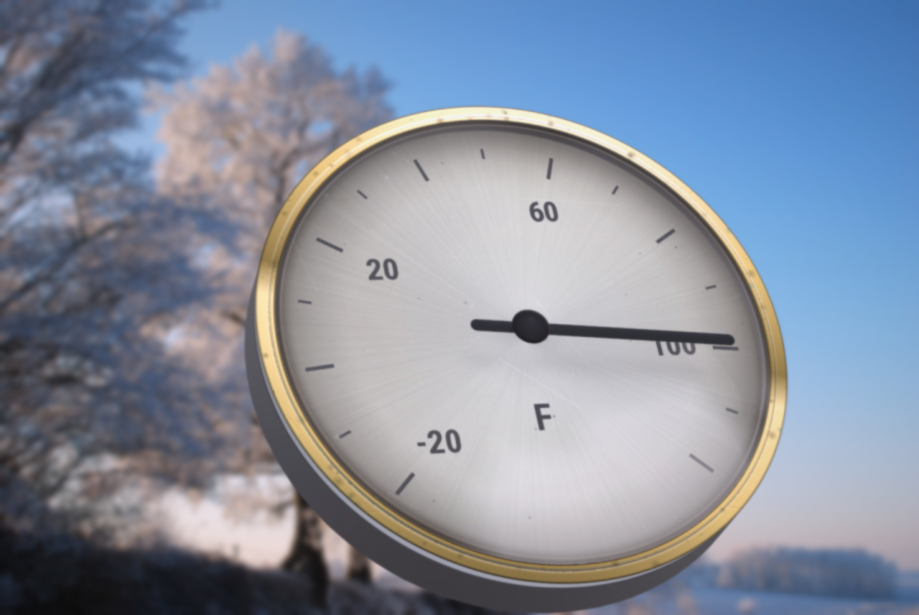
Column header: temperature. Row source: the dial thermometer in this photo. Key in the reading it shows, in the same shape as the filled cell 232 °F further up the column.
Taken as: 100 °F
